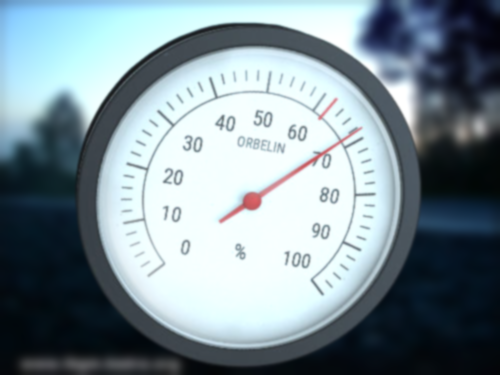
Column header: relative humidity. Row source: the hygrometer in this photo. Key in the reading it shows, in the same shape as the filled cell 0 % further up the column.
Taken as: 68 %
